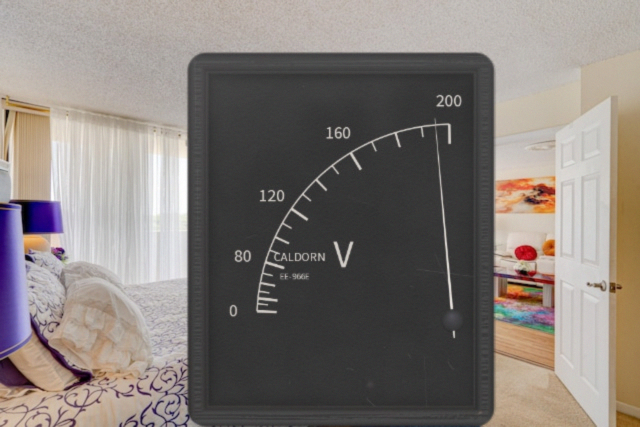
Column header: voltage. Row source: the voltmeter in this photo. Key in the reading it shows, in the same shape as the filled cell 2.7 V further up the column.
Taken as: 195 V
